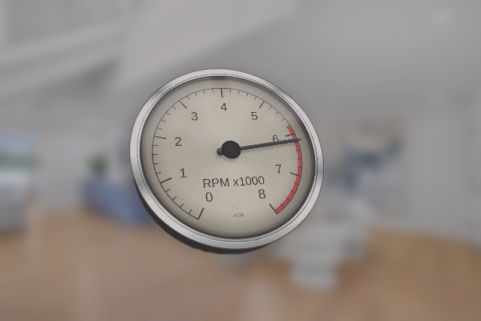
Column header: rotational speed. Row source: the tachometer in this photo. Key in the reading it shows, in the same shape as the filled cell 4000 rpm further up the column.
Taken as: 6200 rpm
